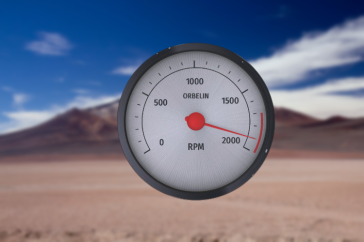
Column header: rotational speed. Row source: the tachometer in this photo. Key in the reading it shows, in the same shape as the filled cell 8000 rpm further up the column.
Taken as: 1900 rpm
